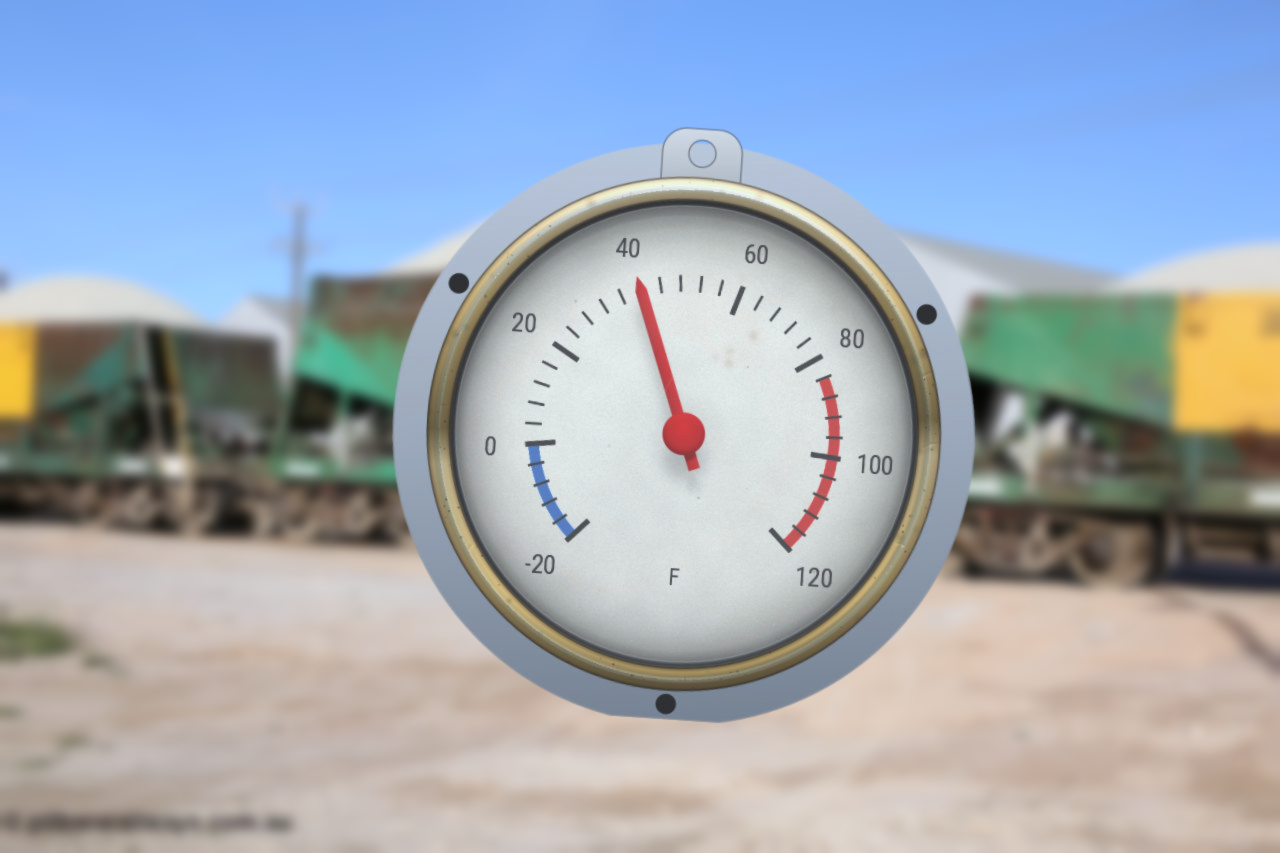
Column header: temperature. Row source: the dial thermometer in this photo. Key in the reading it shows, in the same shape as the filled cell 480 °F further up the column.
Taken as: 40 °F
